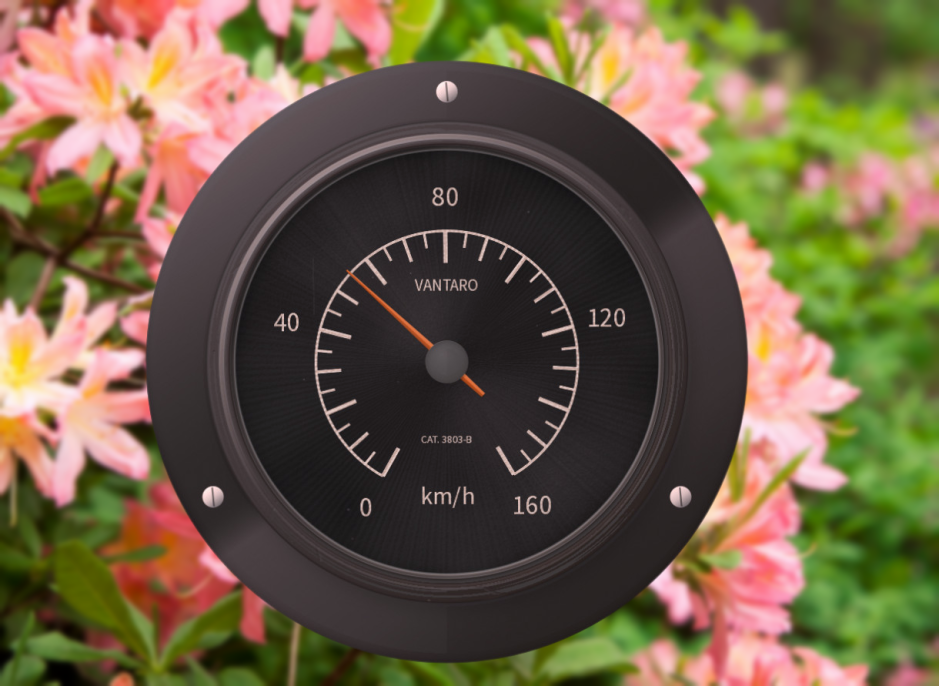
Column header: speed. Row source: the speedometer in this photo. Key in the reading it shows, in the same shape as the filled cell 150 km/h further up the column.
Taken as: 55 km/h
